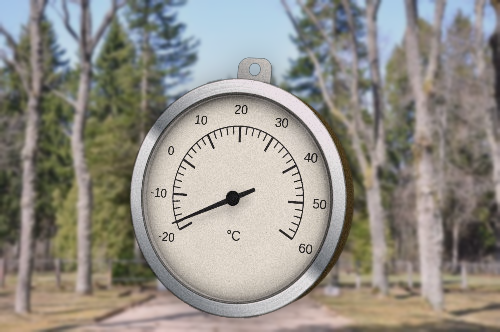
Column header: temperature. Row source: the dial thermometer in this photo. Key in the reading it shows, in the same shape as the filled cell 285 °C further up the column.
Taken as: -18 °C
